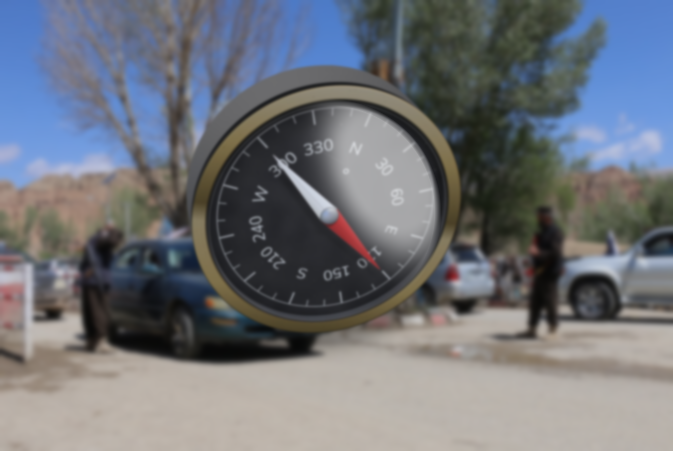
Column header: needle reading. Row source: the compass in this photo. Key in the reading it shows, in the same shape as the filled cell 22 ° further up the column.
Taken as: 120 °
